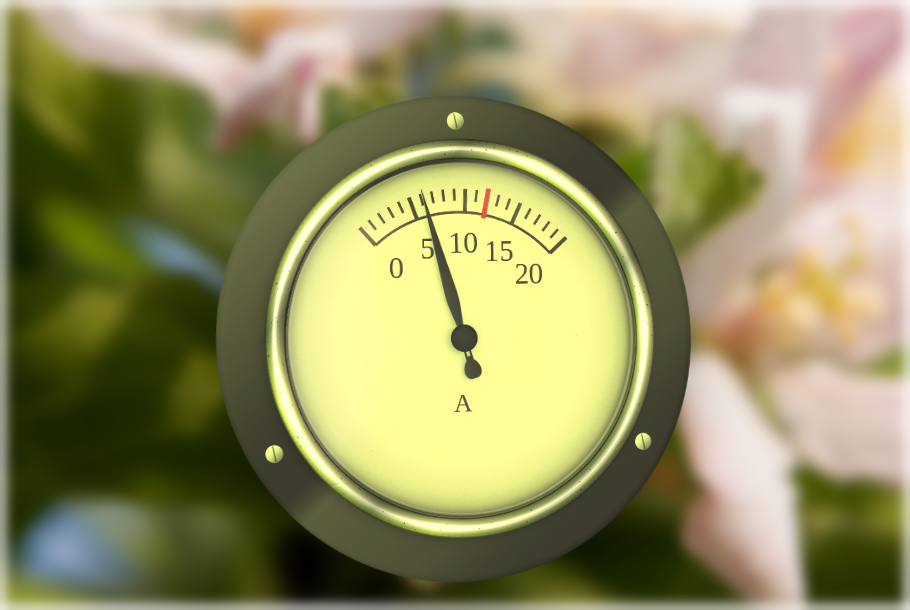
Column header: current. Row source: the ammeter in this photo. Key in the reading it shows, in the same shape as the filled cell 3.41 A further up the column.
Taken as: 6 A
